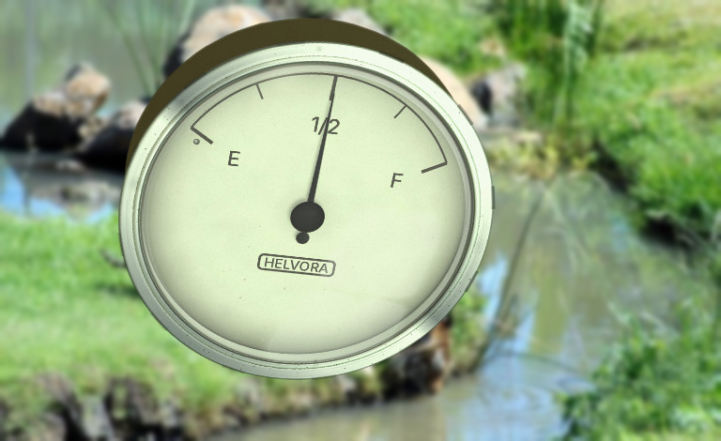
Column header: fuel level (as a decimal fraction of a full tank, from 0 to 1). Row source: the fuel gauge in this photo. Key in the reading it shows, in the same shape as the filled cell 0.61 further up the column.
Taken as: 0.5
